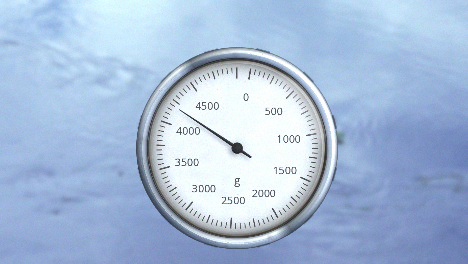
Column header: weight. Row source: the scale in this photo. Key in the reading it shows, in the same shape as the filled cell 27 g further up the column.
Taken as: 4200 g
